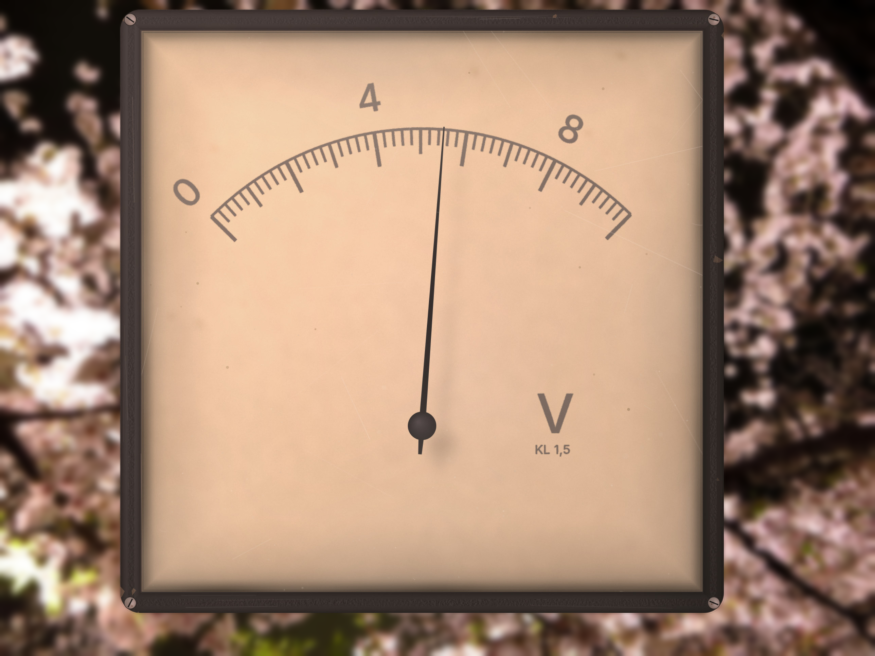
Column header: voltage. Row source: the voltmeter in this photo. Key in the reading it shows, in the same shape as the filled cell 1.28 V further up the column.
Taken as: 5.5 V
